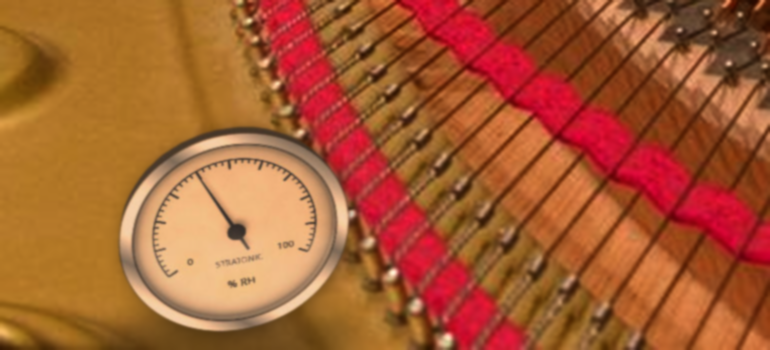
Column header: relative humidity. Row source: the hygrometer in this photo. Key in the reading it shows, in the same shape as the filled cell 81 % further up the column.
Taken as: 40 %
